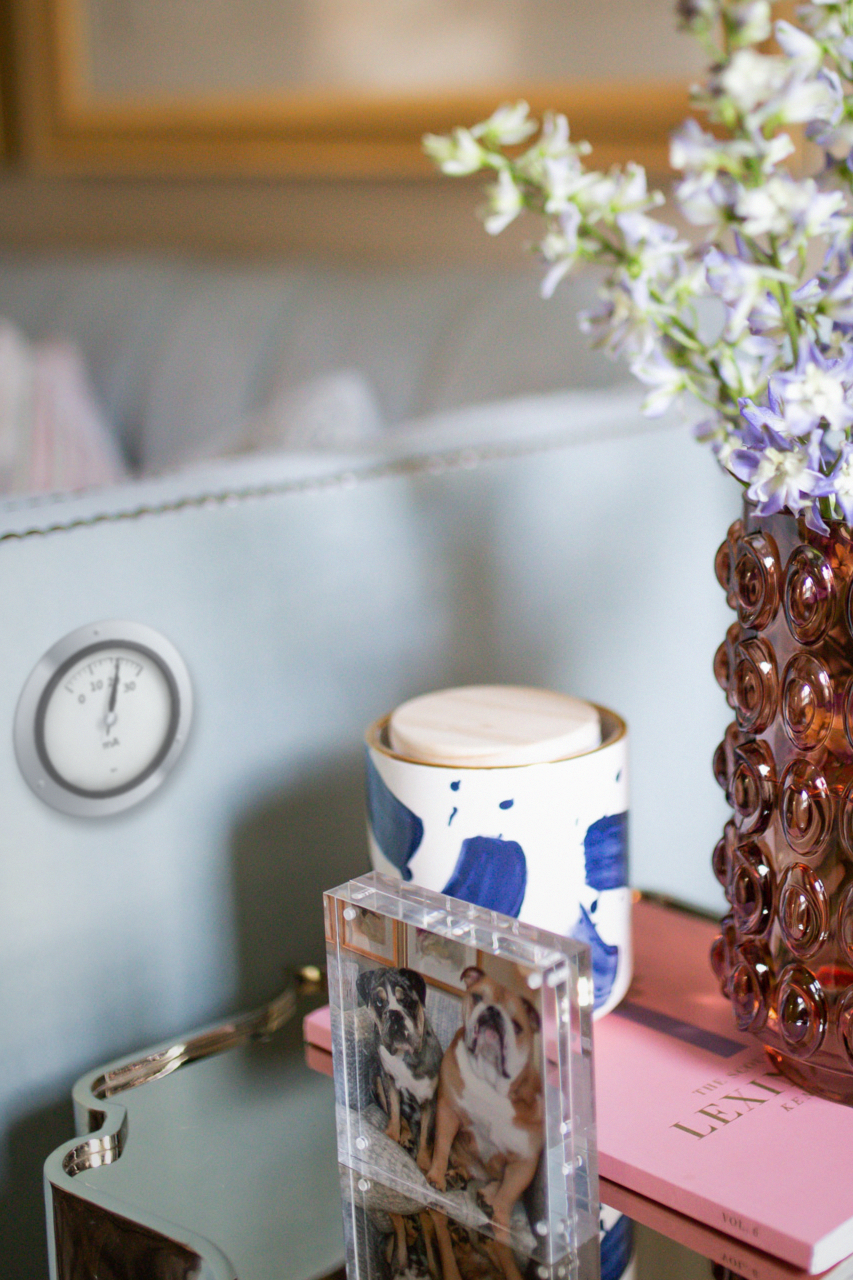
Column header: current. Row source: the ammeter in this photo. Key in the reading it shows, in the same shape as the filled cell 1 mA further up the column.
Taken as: 20 mA
